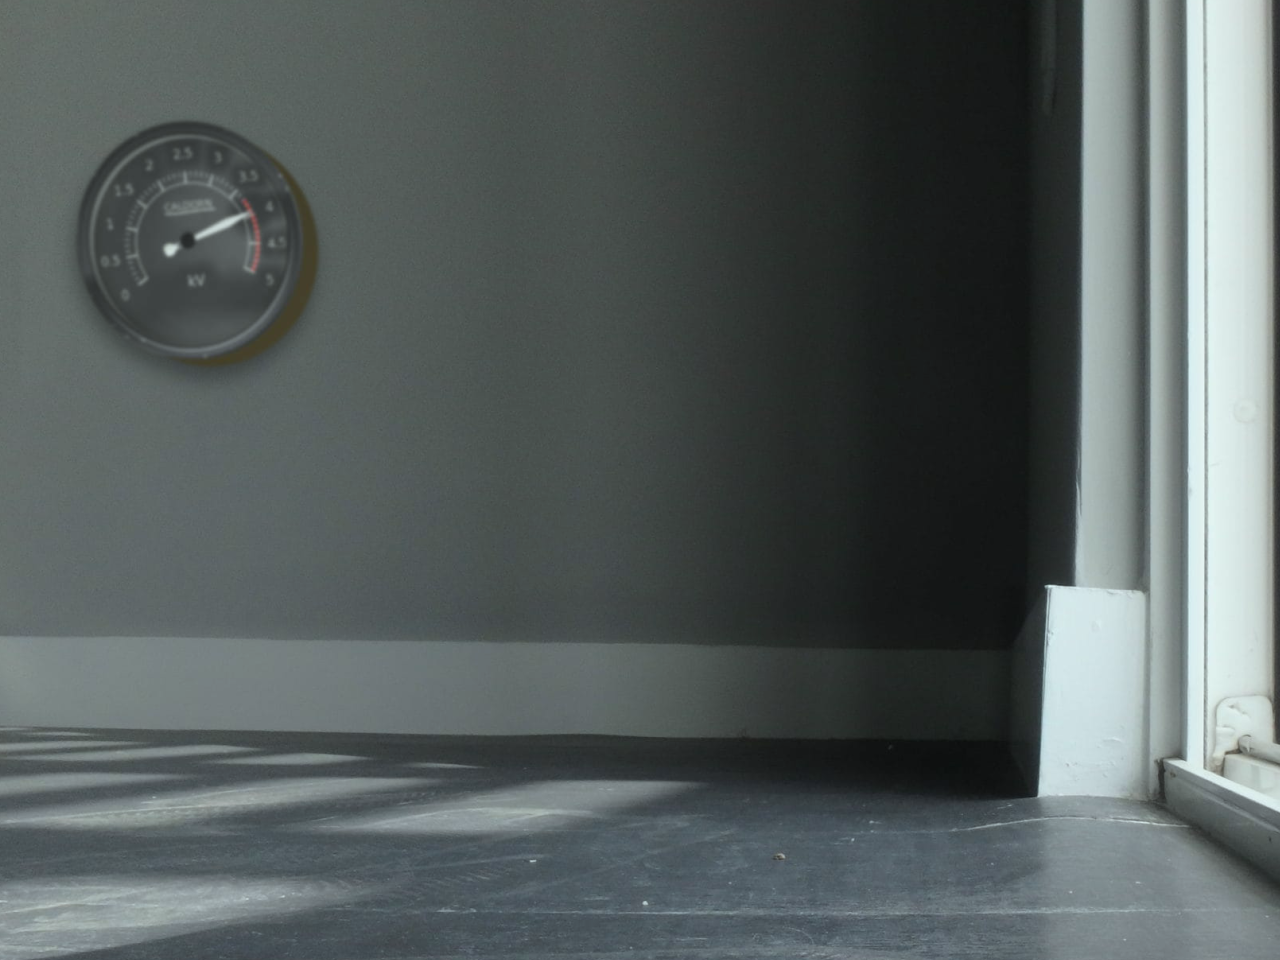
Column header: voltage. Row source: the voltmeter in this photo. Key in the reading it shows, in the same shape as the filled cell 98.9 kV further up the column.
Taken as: 4 kV
